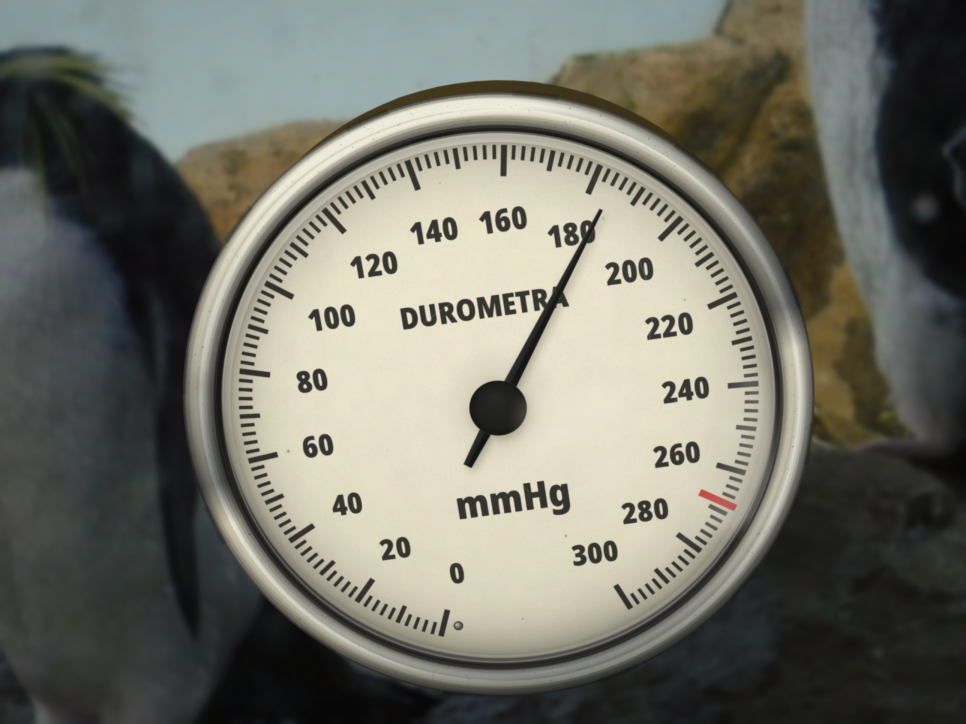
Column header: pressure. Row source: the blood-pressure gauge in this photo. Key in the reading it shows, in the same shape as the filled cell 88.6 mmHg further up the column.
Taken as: 184 mmHg
